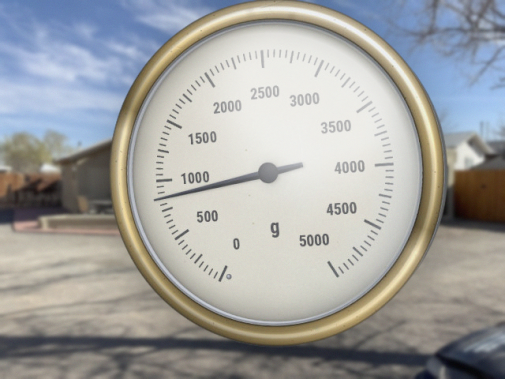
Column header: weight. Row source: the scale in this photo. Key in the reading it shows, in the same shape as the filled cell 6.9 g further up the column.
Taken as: 850 g
